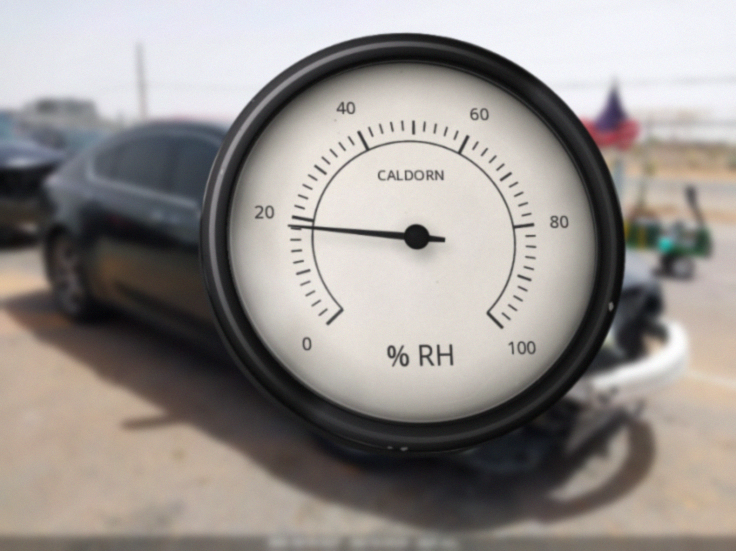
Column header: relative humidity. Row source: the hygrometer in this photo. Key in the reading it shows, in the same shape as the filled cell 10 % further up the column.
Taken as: 18 %
